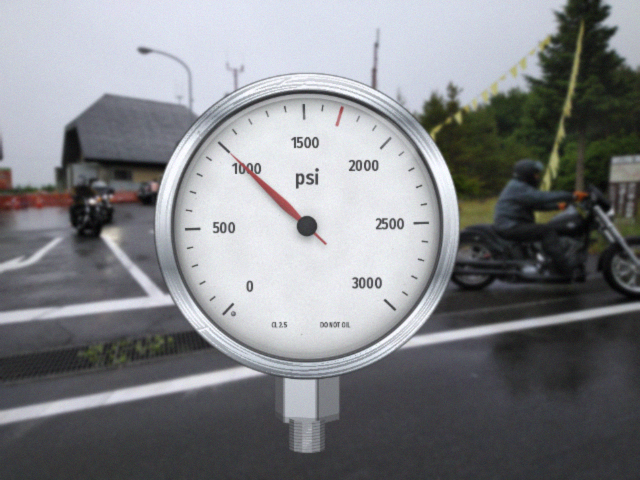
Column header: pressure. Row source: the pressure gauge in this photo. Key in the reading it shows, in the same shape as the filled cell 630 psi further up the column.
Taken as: 1000 psi
